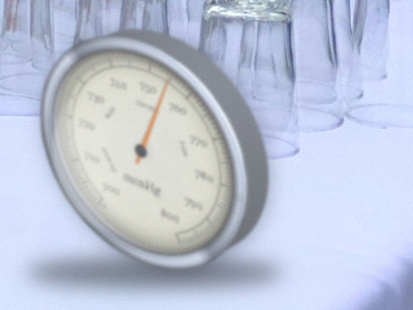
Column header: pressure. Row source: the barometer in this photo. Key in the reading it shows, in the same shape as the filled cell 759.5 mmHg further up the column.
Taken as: 755 mmHg
